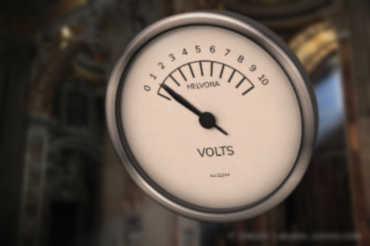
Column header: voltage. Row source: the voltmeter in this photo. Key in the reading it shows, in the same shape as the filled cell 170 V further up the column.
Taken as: 1 V
